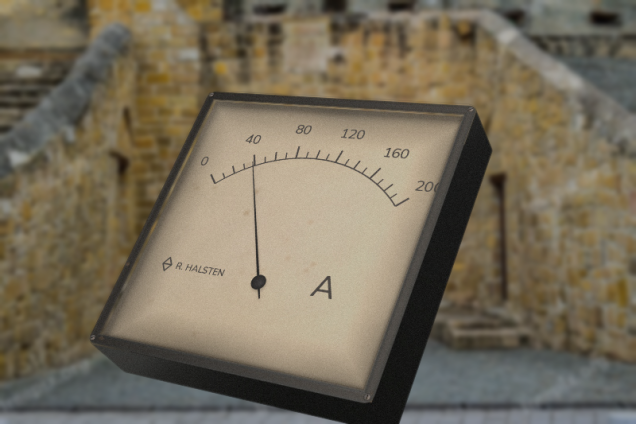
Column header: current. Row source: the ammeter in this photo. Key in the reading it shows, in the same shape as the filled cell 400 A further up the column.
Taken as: 40 A
